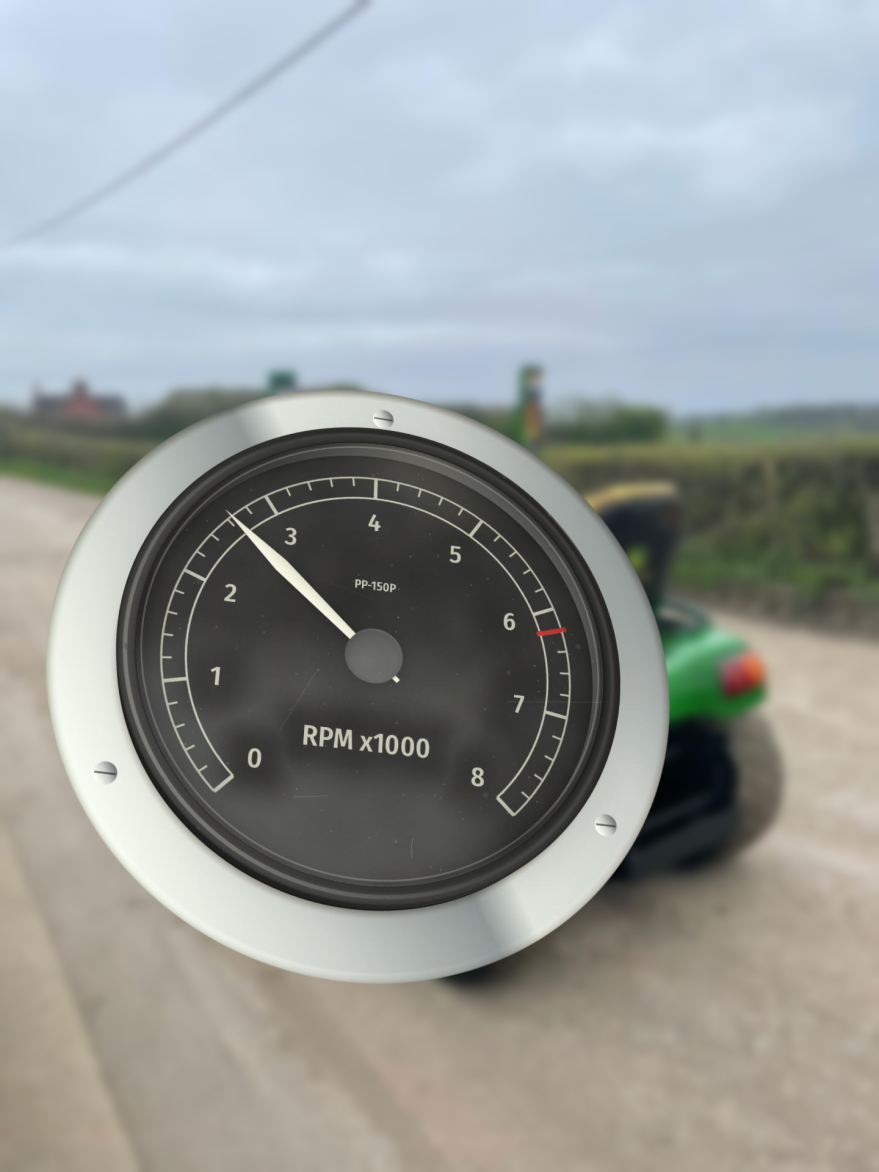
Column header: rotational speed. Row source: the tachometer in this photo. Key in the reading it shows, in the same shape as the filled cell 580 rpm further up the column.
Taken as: 2600 rpm
